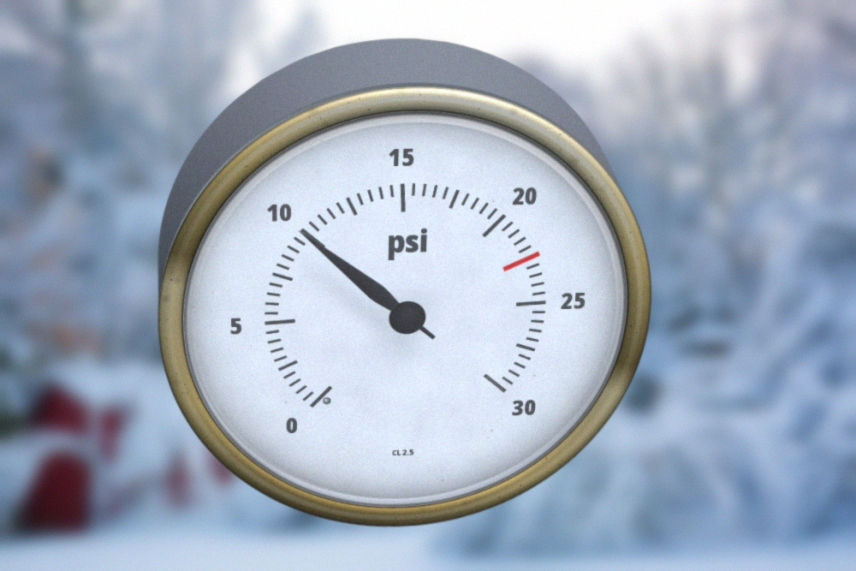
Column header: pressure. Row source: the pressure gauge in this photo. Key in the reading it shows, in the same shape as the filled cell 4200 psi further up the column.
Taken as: 10 psi
